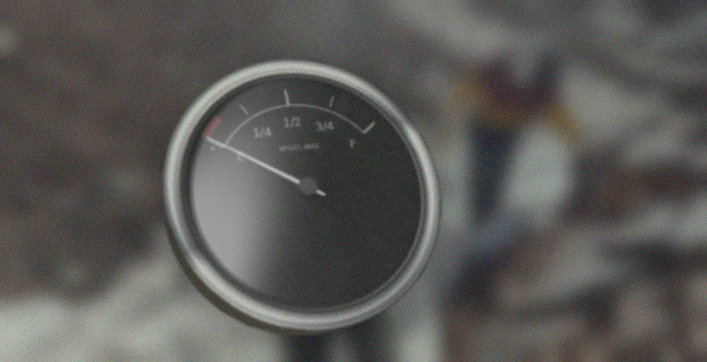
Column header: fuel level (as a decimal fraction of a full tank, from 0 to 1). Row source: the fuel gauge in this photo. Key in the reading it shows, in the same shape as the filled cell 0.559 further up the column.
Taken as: 0
